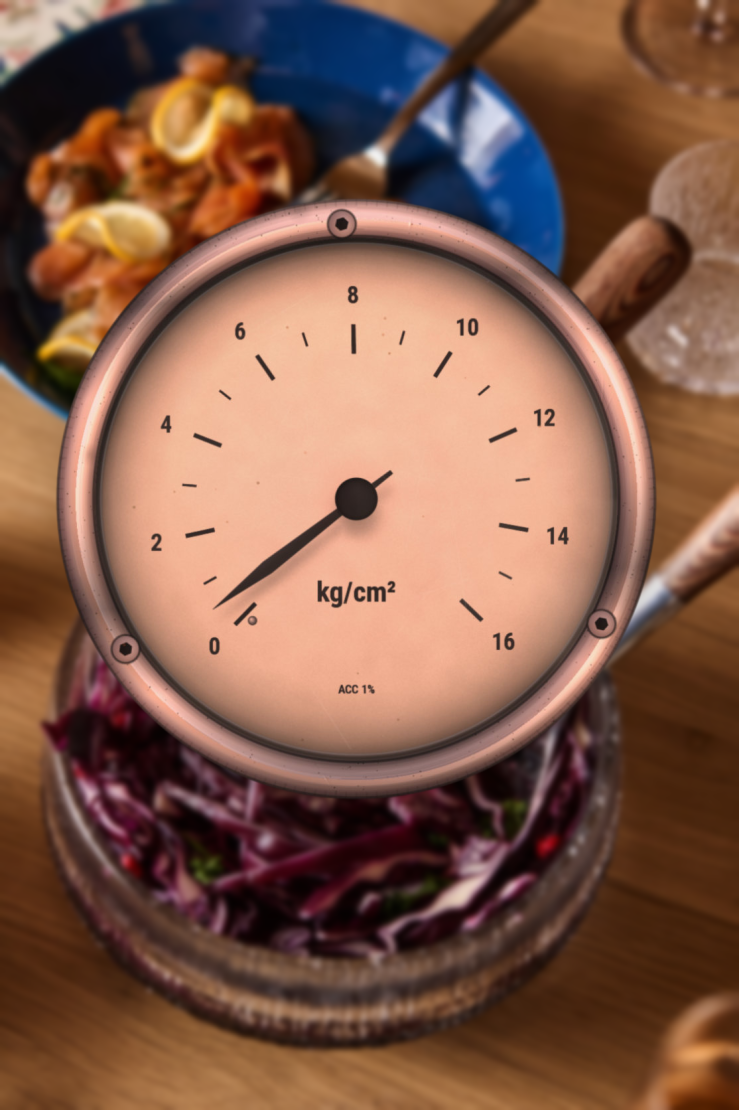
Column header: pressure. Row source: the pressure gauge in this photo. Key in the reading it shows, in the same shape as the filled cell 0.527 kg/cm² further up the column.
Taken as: 0.5 kg/cm²
